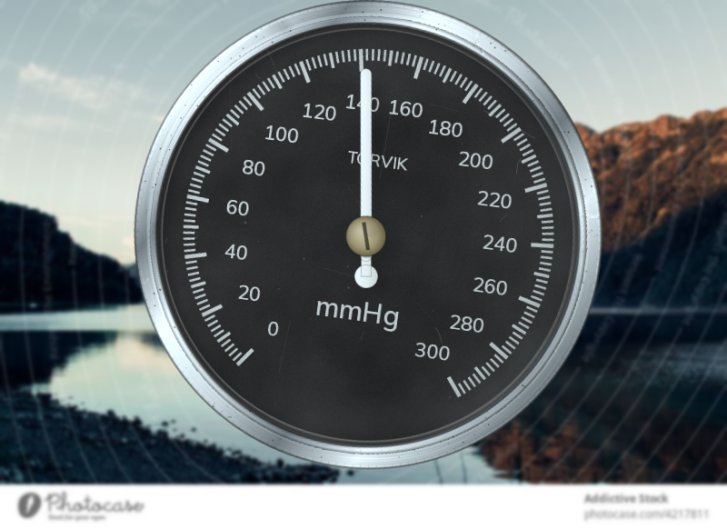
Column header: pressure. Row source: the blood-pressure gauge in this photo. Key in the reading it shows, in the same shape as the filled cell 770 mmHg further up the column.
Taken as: 142 mmHg
